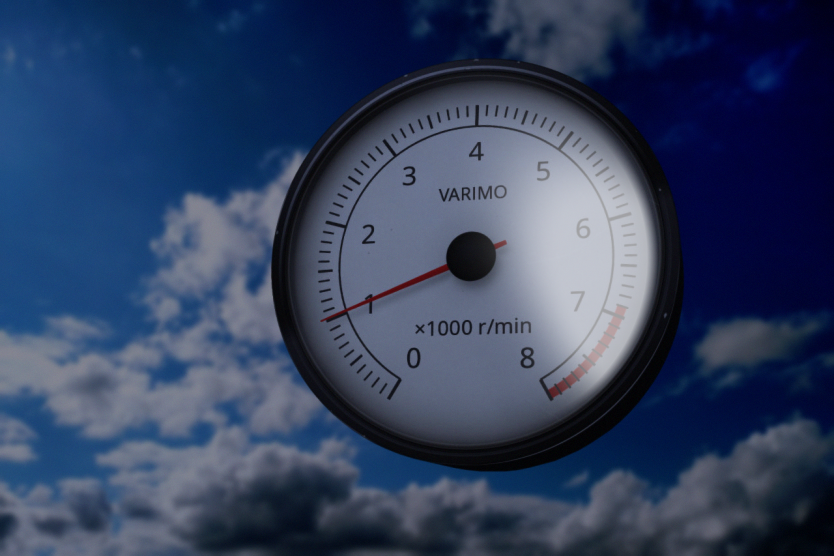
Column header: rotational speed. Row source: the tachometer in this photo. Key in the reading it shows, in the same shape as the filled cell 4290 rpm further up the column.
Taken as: 1000 rpm
